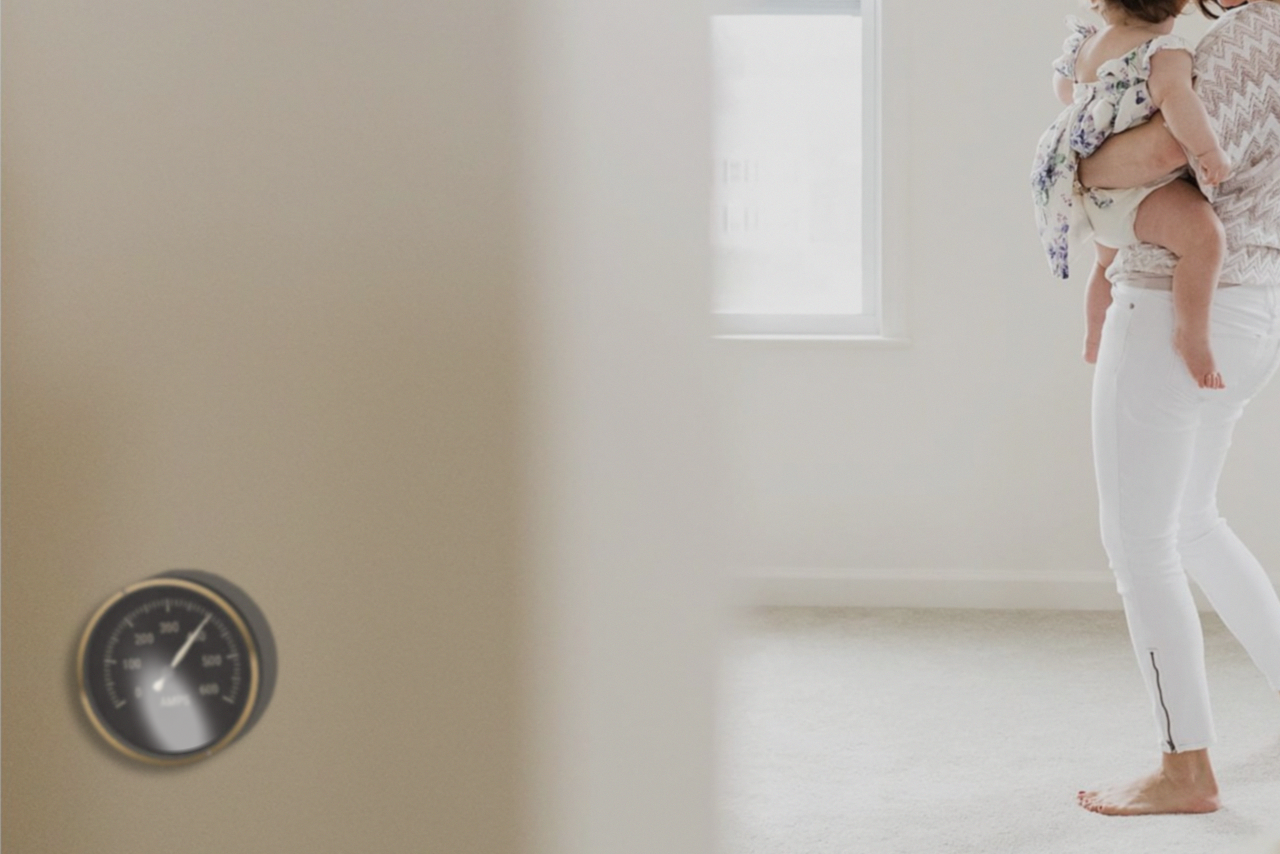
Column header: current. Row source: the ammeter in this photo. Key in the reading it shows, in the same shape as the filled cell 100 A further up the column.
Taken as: 400 A
